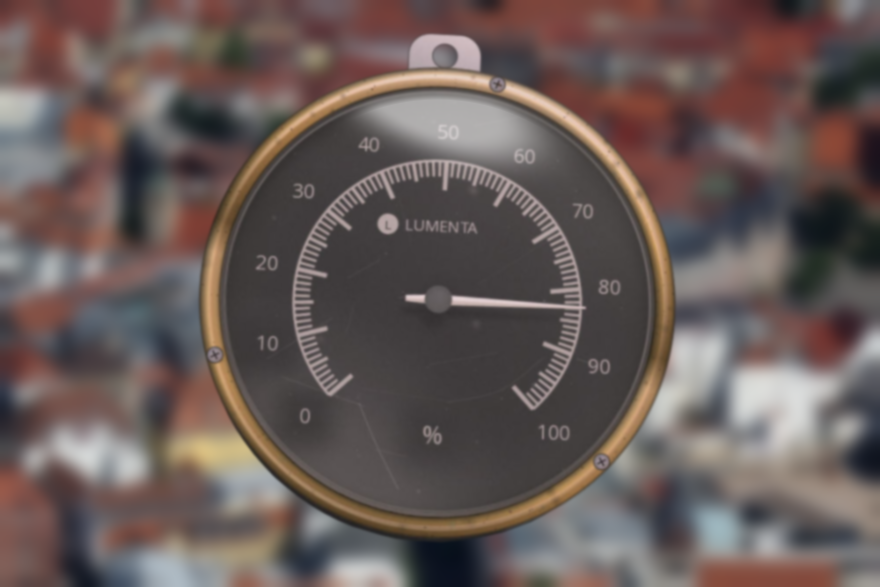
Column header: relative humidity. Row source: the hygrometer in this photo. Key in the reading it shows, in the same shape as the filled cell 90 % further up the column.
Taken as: 83 %
